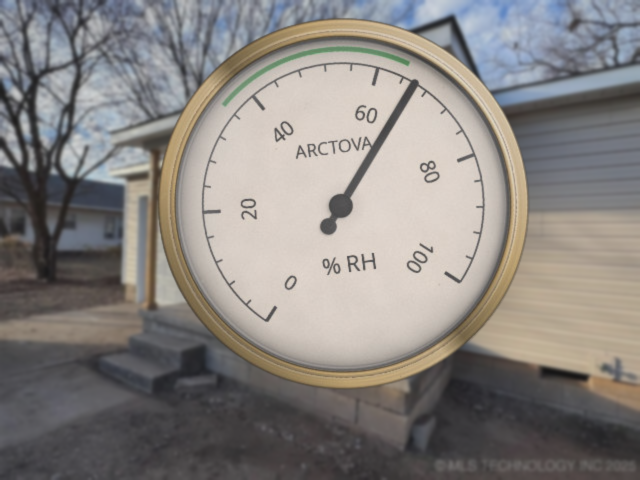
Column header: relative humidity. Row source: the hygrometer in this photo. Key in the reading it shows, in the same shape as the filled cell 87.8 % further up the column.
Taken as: 66 %
